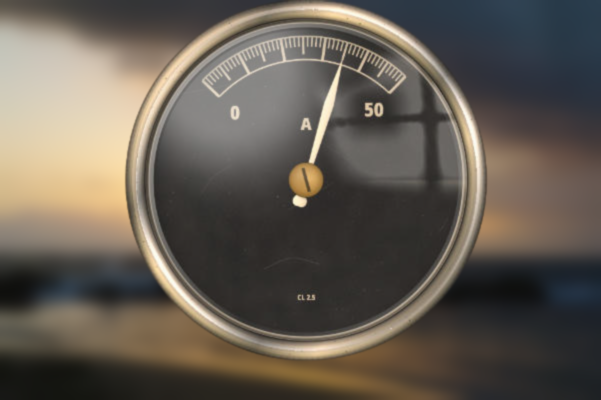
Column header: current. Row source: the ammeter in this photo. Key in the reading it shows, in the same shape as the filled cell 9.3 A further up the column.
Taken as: 35 A
